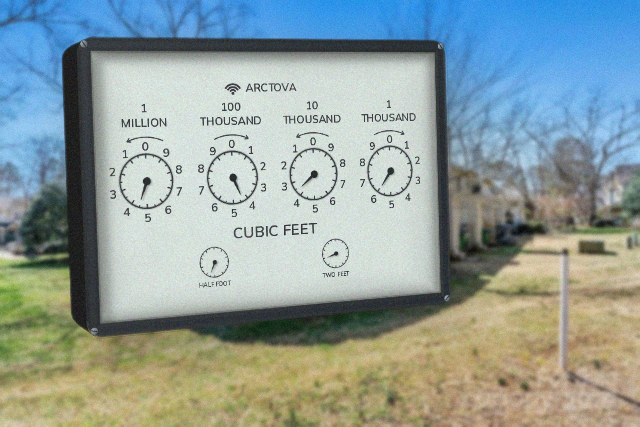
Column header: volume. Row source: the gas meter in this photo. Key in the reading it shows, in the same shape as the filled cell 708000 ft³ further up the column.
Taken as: 443600 ft³
